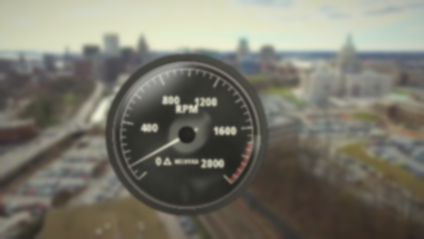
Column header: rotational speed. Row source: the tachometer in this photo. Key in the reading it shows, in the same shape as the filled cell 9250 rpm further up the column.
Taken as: 100 rpm
